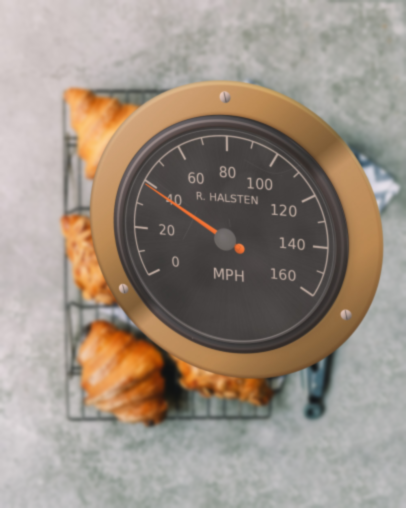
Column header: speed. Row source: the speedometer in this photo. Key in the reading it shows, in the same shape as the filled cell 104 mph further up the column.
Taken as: 40 mph
